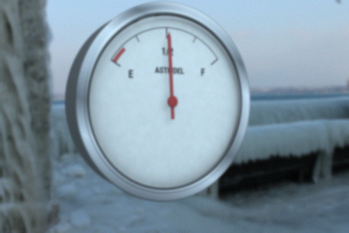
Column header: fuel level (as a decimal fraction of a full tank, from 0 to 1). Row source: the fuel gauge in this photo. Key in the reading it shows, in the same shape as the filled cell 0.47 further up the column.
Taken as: 0.5
